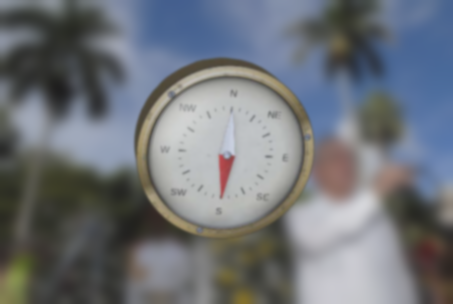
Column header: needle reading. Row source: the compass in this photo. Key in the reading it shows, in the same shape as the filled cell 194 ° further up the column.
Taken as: 180 °
